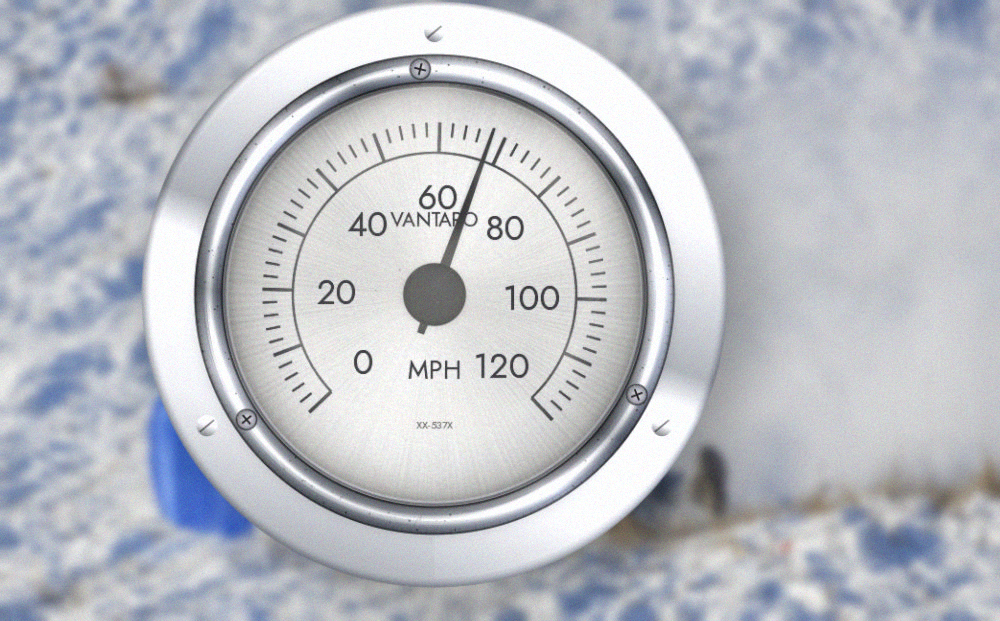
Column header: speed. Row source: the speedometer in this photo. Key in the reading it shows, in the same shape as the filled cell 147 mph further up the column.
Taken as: 68 mph
